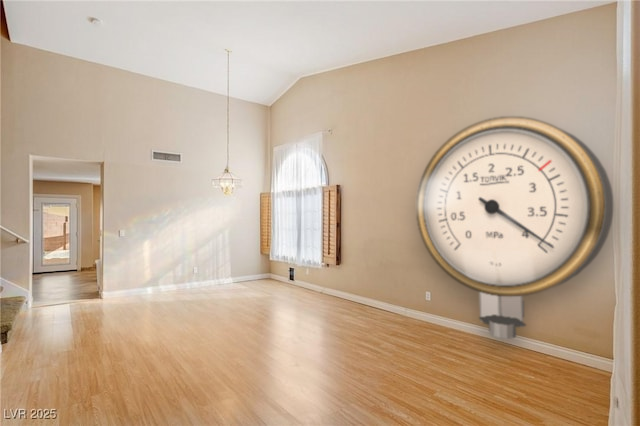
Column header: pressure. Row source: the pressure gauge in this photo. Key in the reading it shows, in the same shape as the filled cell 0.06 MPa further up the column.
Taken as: 3.9 MPa
